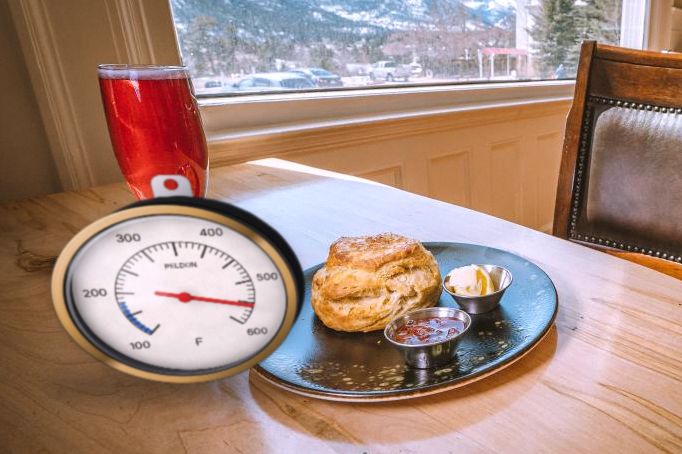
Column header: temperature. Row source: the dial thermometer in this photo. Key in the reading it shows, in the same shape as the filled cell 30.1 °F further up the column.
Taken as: 550 °F
